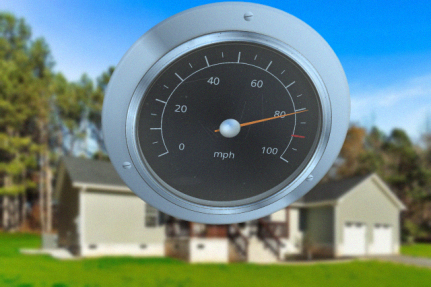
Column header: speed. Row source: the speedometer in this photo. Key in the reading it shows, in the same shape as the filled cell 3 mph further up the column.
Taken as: 80 mph
